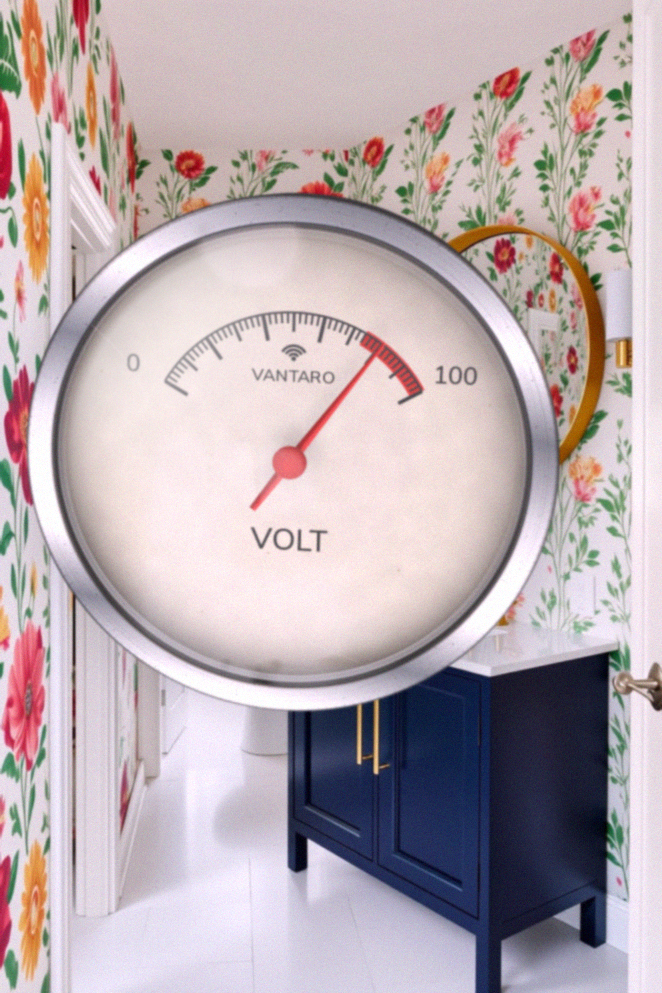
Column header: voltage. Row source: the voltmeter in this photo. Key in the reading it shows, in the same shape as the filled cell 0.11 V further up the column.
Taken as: 80 V
